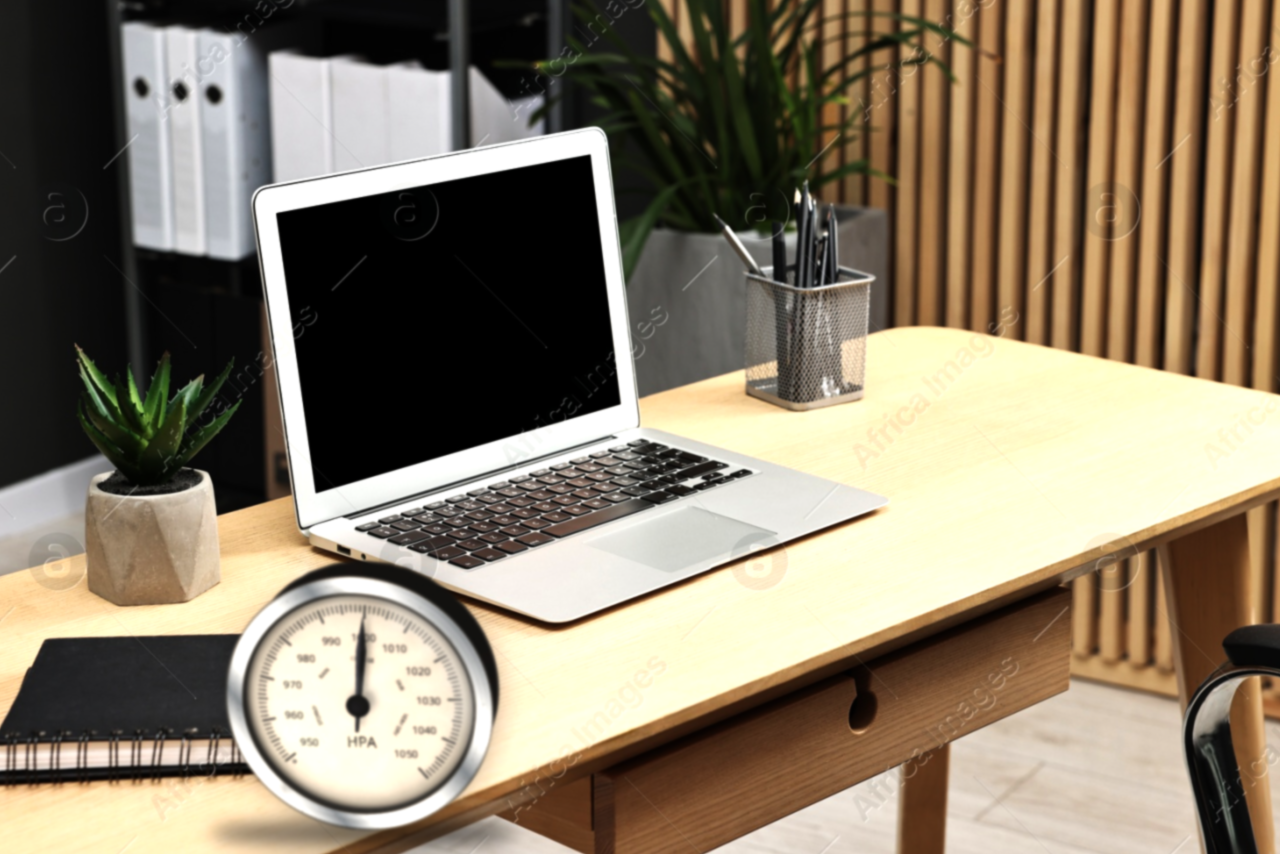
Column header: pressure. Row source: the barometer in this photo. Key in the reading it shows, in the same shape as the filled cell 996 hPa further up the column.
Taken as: 1000 hPa
